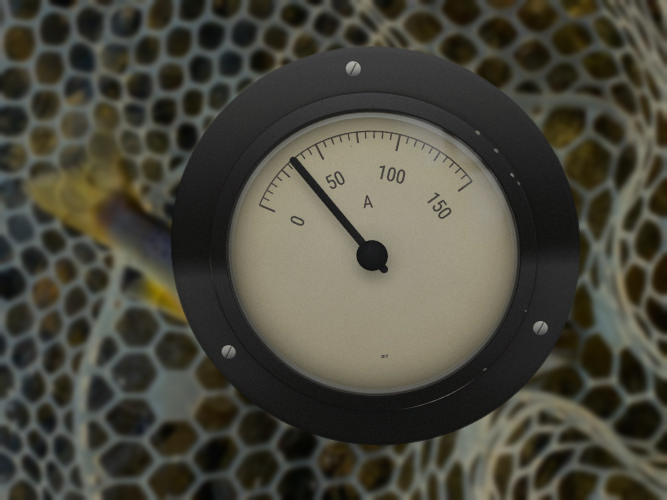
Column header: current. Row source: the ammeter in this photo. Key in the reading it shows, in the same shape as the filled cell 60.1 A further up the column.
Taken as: 35 A
